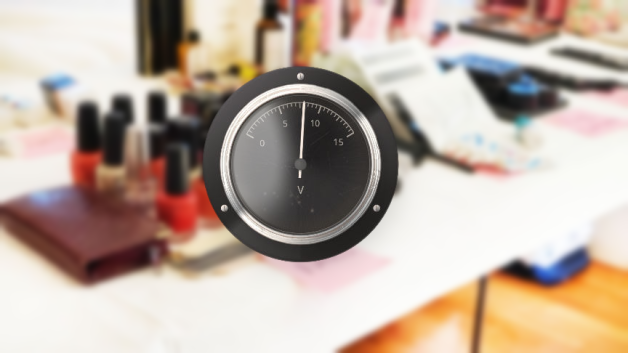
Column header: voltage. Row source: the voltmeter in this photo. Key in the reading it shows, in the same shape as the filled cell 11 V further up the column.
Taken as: 8 V
